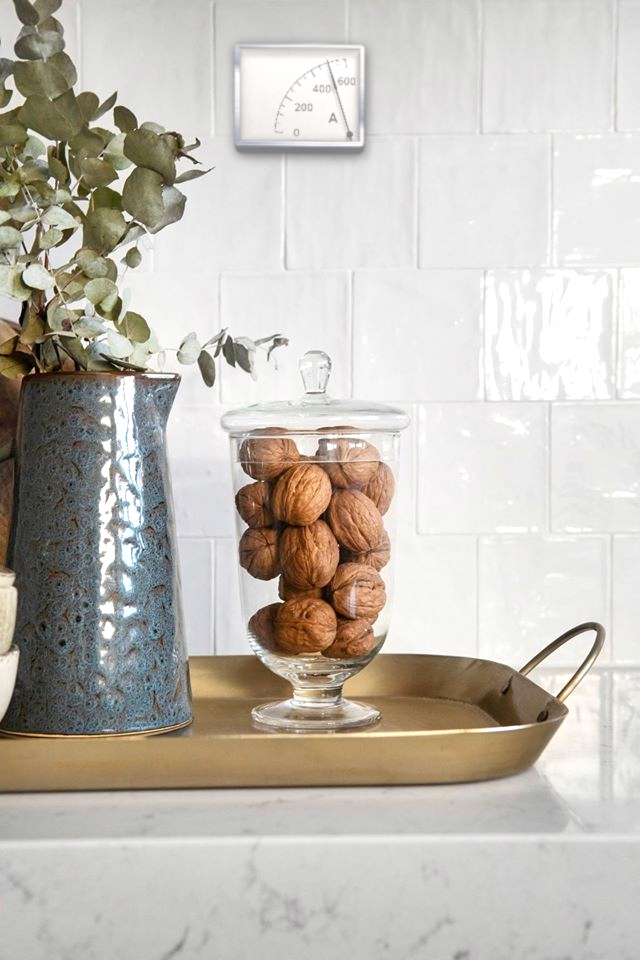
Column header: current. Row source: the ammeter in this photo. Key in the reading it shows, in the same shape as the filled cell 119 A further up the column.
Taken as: 500 A
